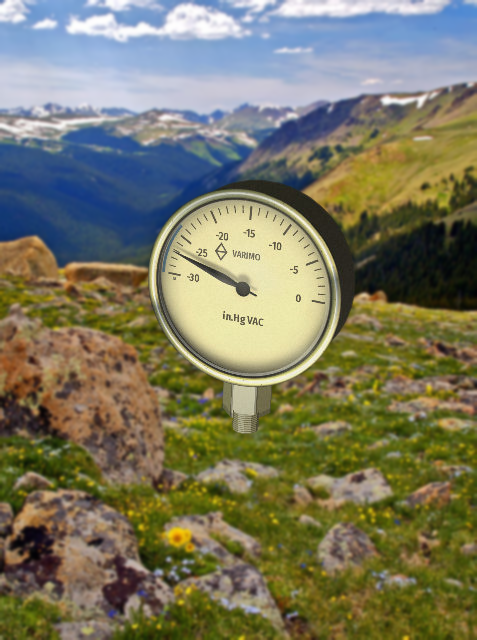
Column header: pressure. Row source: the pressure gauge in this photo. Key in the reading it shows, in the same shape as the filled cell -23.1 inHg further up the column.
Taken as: -27 inHg
